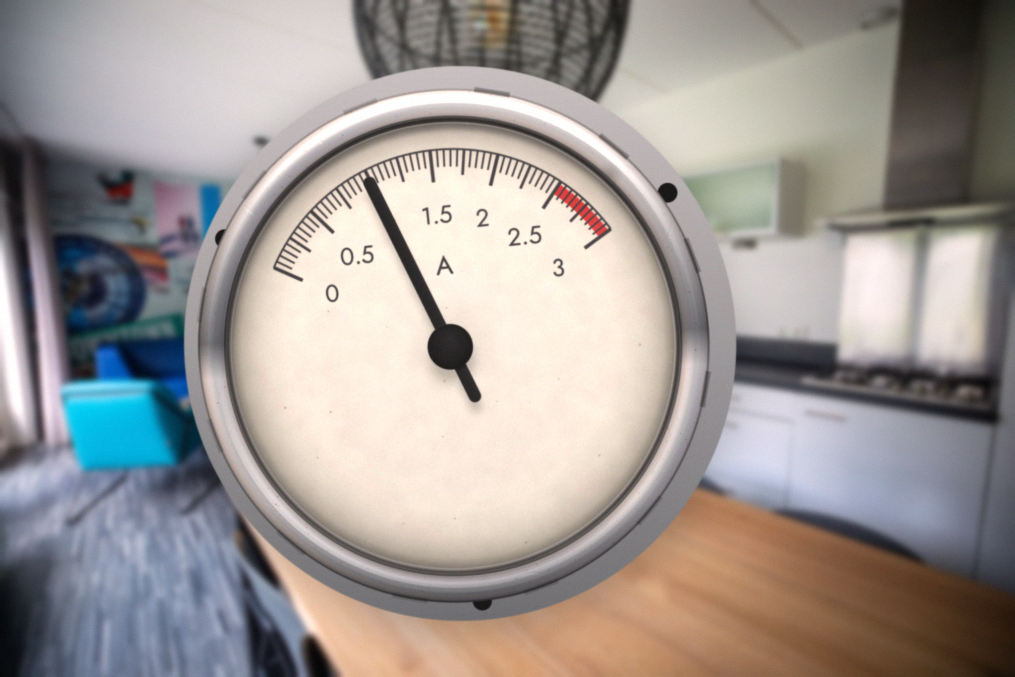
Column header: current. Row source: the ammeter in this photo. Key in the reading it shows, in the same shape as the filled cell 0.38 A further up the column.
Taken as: 1 A
